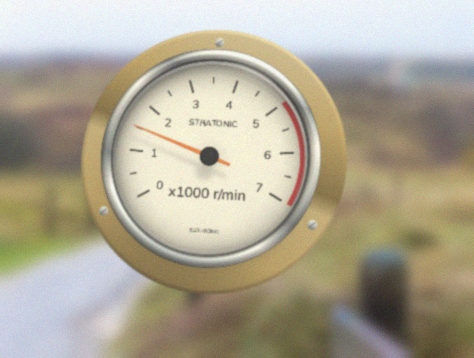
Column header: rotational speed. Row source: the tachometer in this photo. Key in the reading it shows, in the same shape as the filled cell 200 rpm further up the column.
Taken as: 1500 rpm
